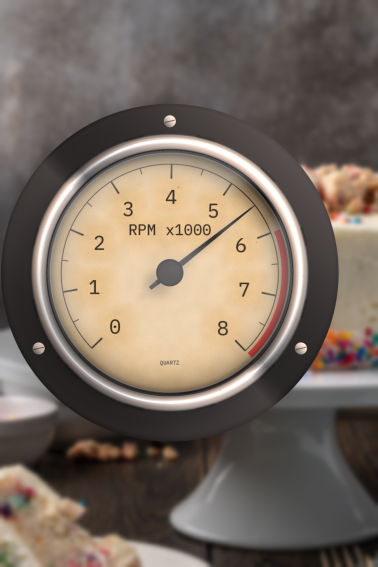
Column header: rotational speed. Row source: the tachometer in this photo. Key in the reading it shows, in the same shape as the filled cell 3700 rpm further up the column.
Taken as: 5500 rpm
